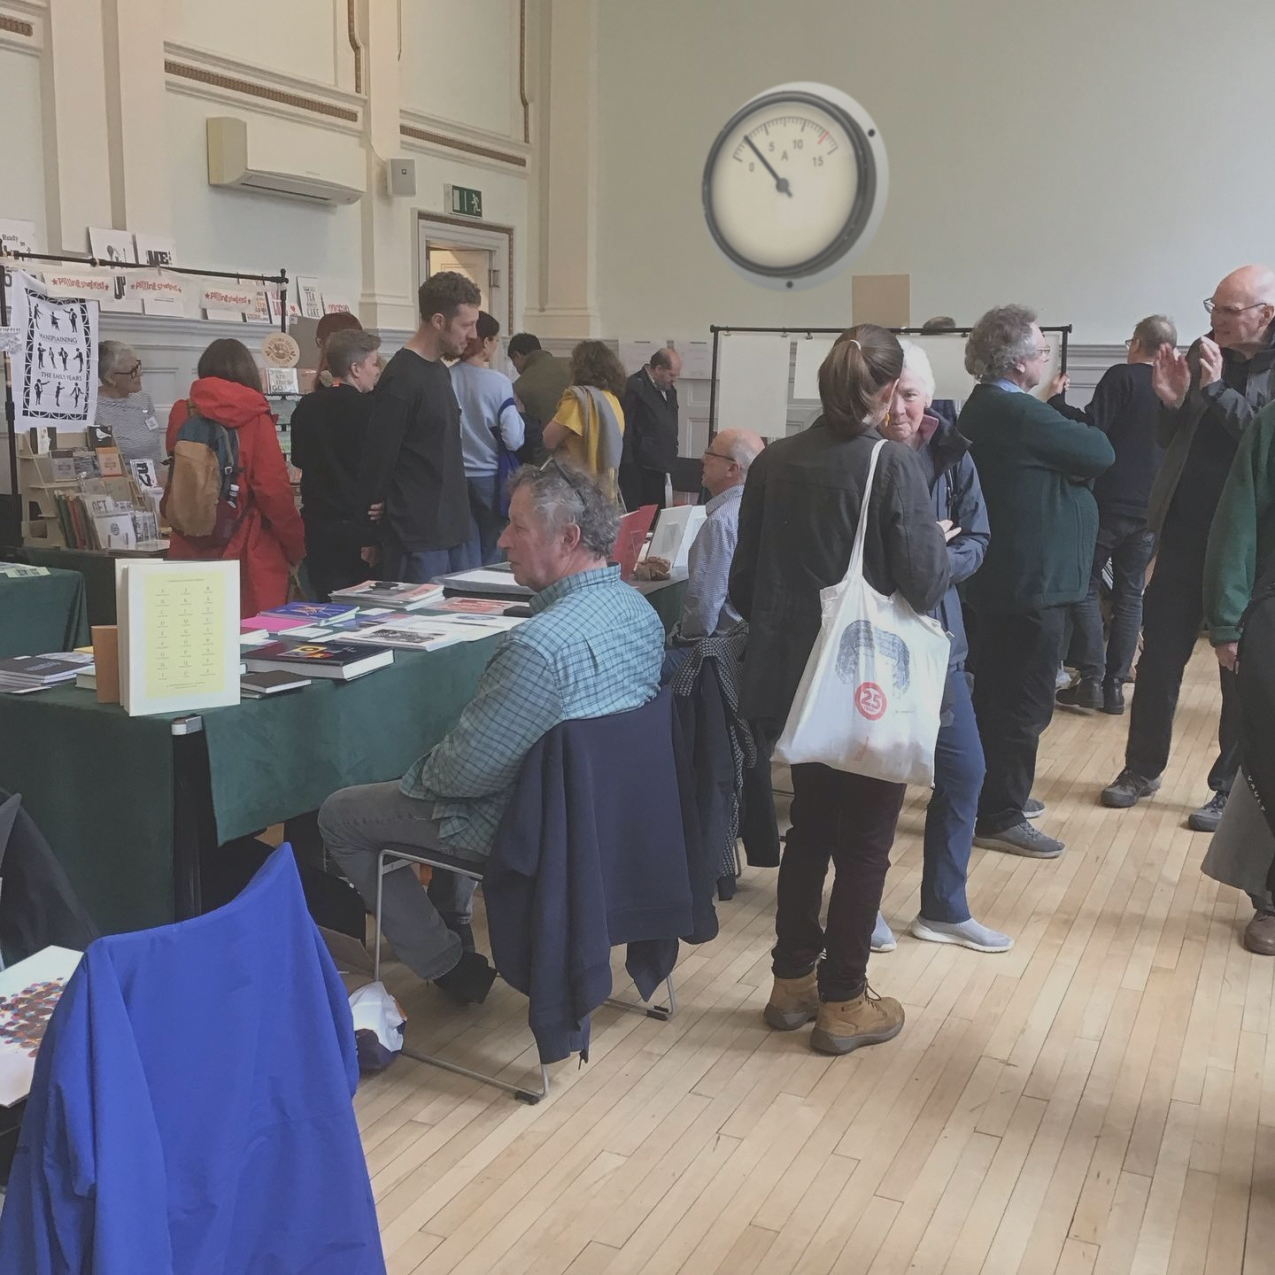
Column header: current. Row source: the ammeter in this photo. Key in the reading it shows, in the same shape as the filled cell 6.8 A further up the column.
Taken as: 2.5 A
